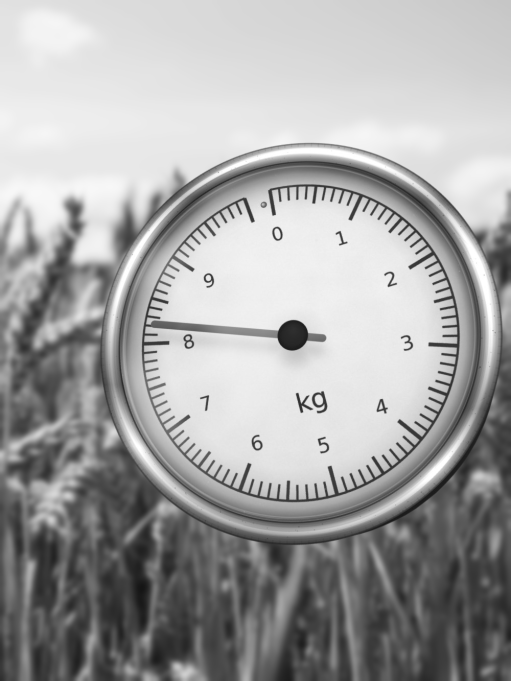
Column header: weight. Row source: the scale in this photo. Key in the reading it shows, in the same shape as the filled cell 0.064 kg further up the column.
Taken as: 8.2 kg
